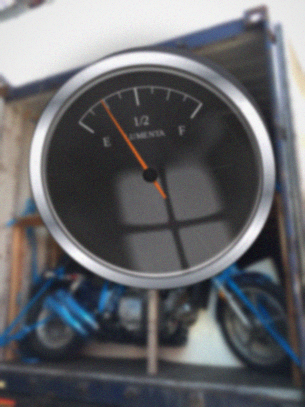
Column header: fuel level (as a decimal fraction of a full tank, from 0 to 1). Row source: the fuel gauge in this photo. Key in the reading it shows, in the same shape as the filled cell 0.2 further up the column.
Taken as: 0.25
